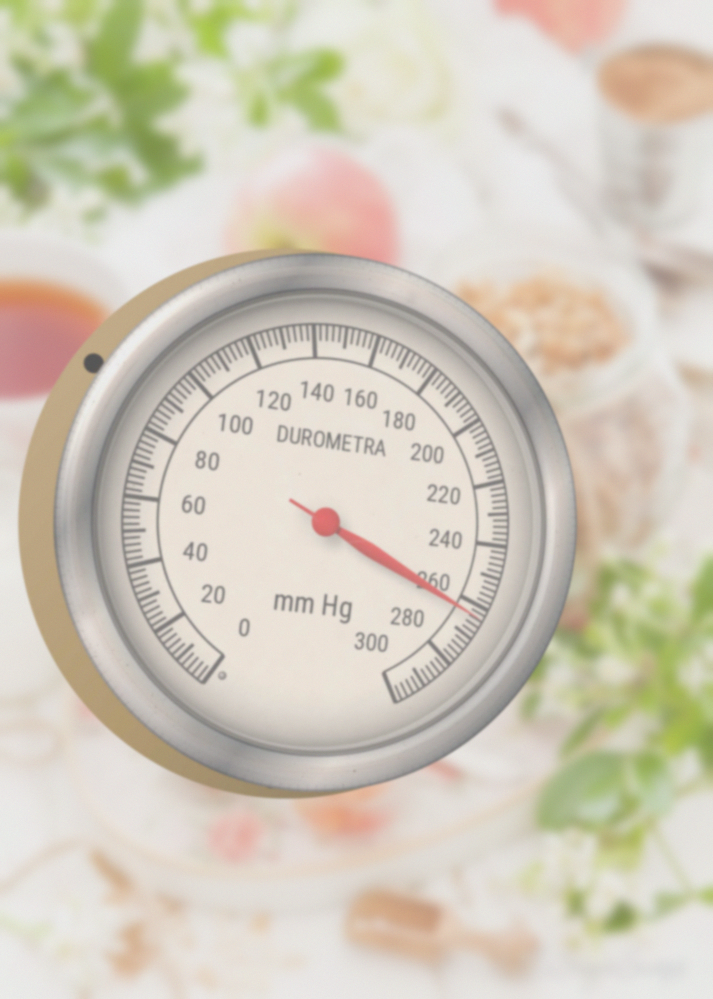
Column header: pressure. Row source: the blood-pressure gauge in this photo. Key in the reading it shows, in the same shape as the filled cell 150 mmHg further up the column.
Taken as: 264 mmHg
